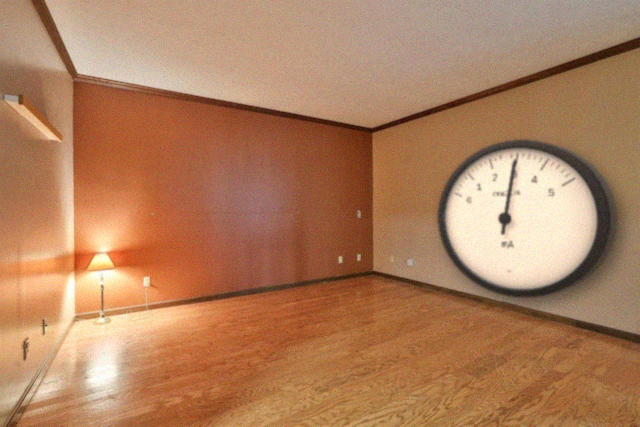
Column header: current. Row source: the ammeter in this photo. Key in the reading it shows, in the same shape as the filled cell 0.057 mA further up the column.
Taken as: 3 mA
